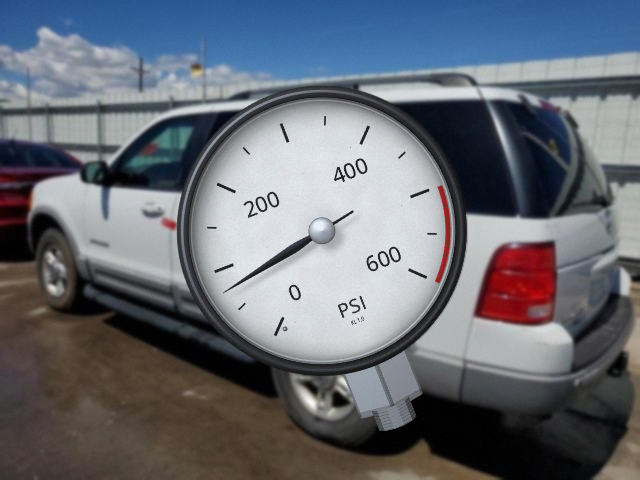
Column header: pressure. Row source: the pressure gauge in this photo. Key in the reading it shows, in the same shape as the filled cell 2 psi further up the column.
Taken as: 75 psi
